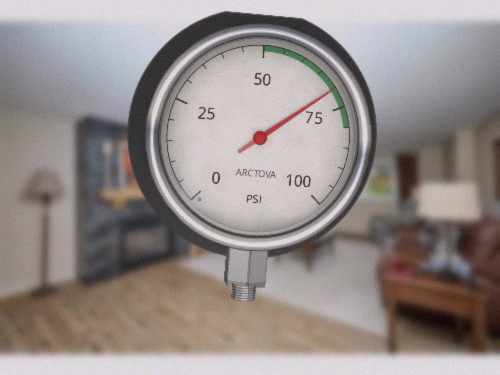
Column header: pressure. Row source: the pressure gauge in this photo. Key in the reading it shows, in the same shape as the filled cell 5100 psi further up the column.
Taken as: 70 psi
